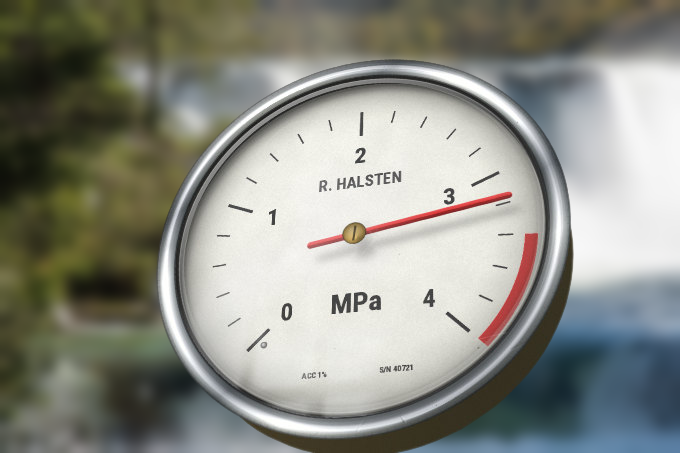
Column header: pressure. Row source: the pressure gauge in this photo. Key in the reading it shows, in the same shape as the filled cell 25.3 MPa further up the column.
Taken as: 3.2 MPa
